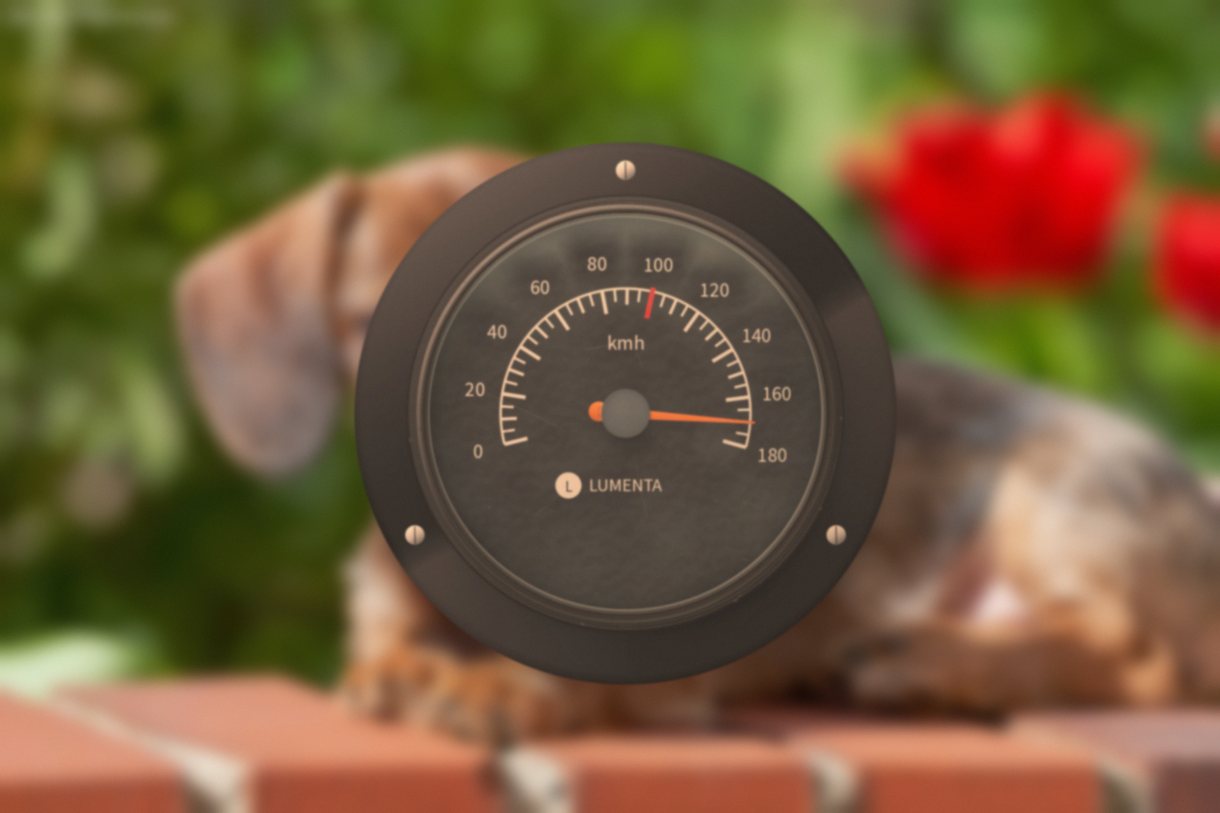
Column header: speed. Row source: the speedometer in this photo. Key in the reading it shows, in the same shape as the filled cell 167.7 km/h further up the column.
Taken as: 170 km/h
